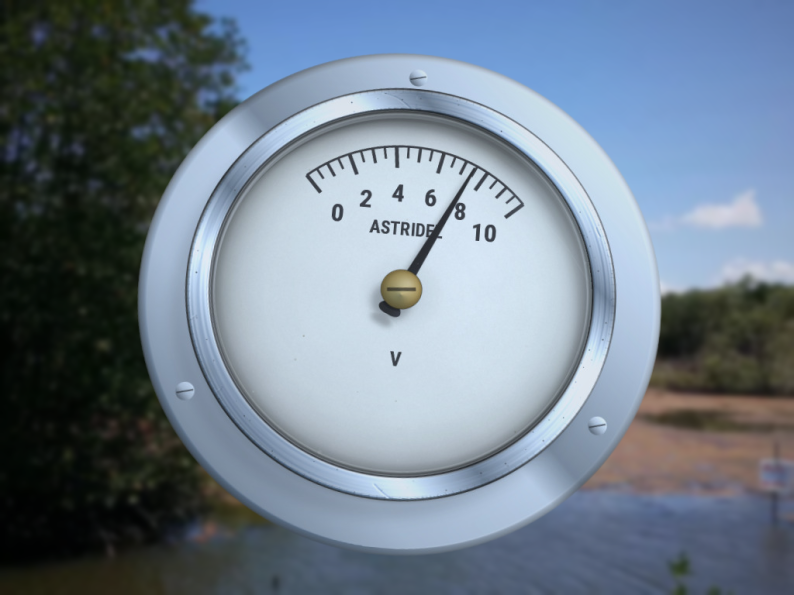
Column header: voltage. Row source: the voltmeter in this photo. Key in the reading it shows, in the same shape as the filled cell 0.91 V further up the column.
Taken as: 7.5 V
